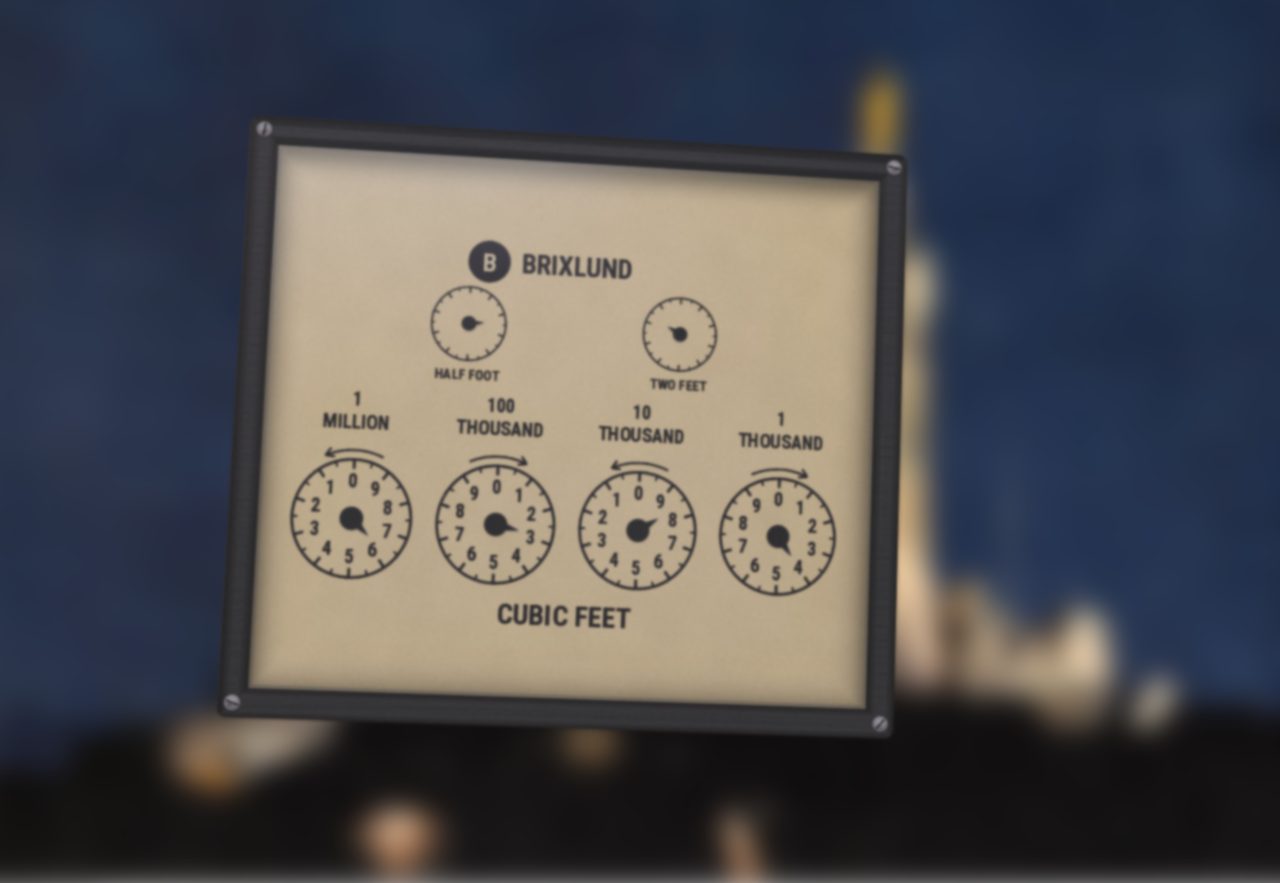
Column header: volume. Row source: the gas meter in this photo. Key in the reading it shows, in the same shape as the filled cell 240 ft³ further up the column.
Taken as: 628400 ft³
